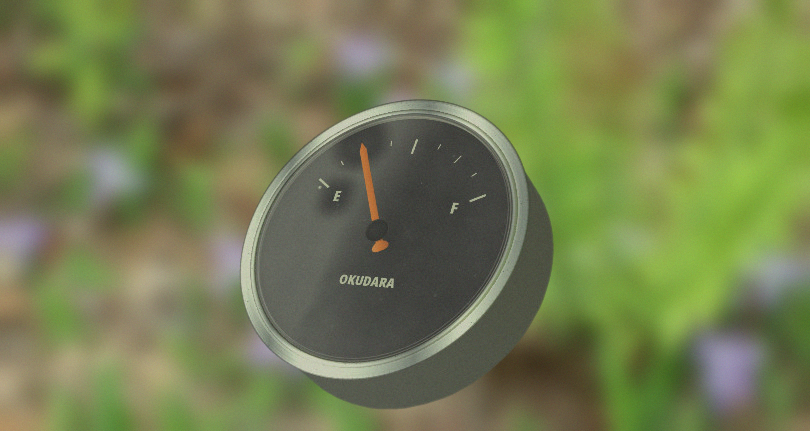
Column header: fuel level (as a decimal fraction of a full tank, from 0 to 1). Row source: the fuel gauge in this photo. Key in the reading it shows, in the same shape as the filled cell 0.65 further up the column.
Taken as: 0.25
